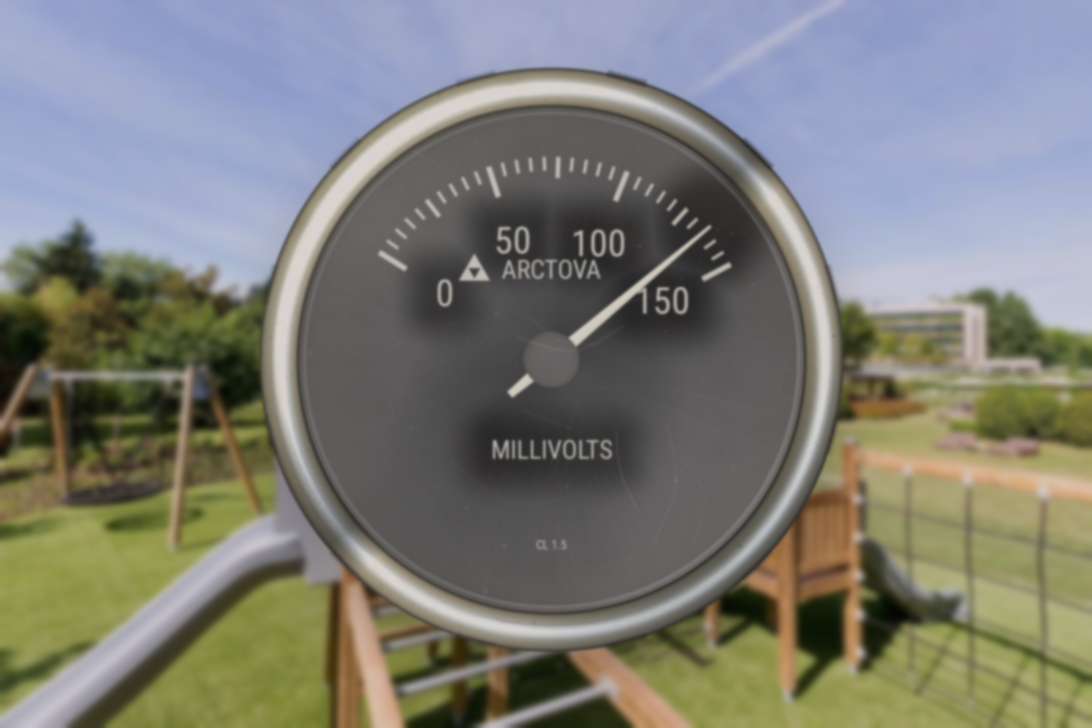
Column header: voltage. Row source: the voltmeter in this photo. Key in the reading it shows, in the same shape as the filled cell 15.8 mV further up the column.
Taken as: 135 mV
